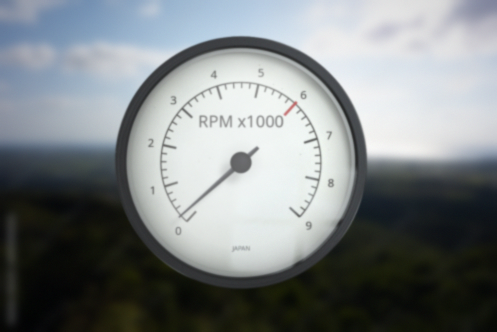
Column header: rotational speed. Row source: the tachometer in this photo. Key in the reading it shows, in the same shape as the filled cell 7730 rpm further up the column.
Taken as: 200 rpm
